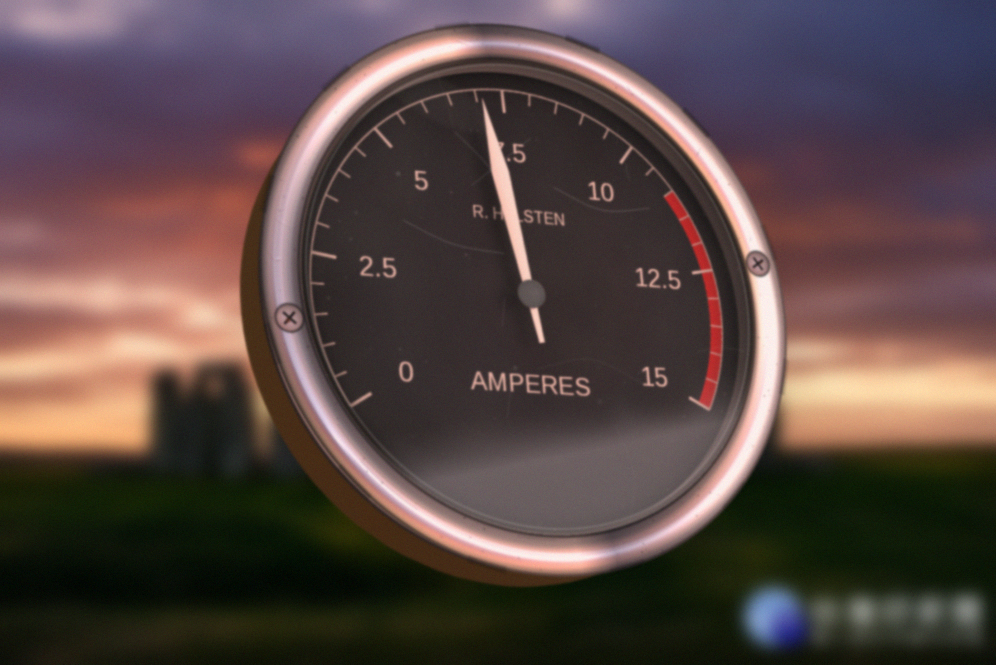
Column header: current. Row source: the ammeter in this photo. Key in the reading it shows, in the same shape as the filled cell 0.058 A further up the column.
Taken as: 7 A
